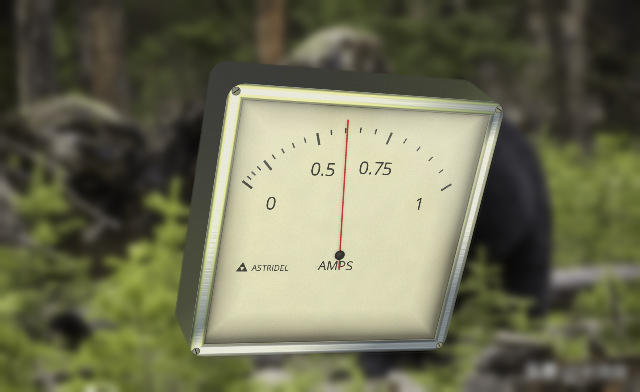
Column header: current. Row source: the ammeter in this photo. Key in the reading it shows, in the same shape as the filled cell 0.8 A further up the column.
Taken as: 0.6 A
